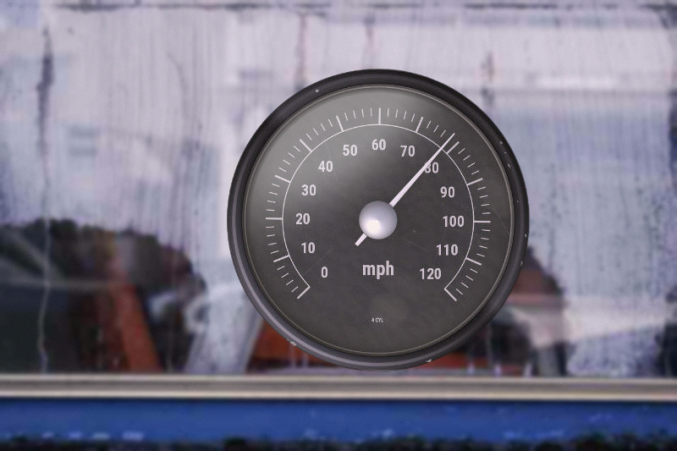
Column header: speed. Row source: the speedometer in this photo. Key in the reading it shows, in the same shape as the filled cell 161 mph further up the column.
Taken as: 78 mph
